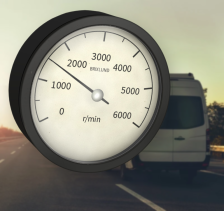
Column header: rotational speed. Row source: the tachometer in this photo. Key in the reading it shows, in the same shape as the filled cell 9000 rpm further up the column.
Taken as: 1500 rpm
